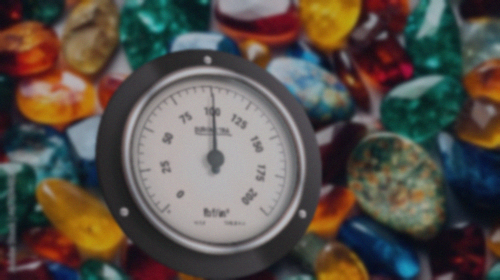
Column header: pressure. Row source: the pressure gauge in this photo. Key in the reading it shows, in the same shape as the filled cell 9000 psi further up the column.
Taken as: 100 psi
